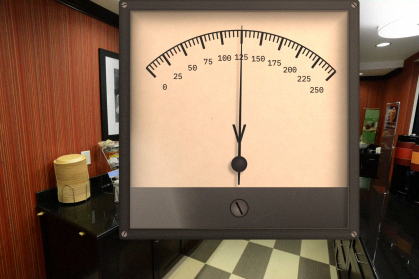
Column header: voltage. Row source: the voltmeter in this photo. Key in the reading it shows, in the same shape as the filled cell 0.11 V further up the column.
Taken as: 125 V
